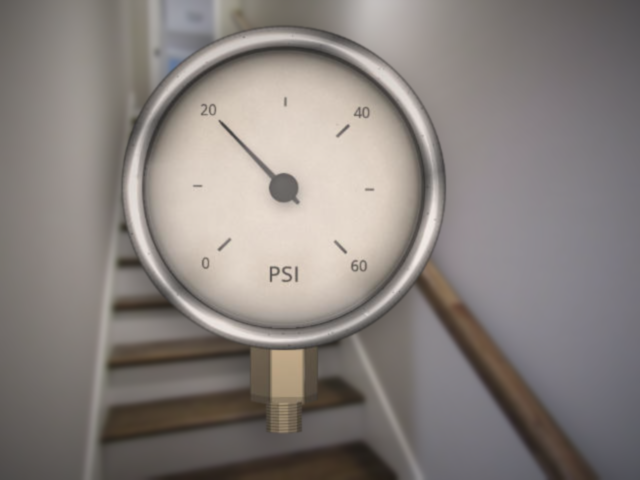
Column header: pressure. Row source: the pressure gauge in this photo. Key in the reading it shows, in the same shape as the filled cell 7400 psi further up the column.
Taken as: 20 psi
